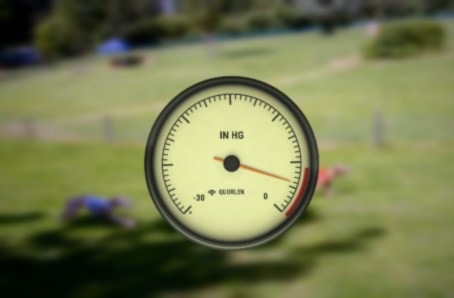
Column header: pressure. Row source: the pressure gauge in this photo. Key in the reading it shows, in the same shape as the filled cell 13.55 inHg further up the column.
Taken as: -3 inHg
